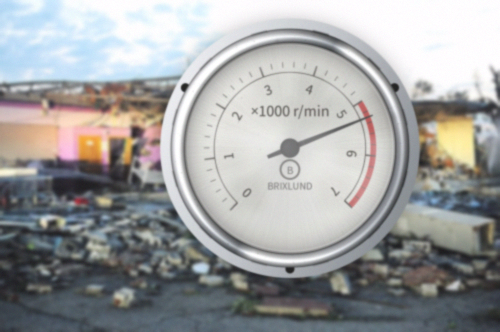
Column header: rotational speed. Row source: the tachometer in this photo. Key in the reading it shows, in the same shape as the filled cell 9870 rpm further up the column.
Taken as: 5300 rpm
